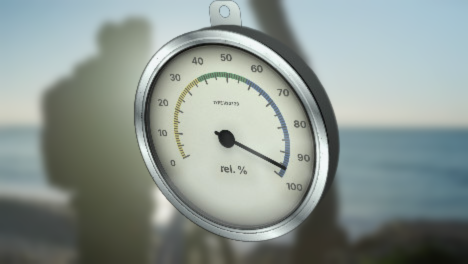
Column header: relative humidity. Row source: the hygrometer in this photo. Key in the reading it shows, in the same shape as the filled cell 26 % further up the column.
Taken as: 95 %
